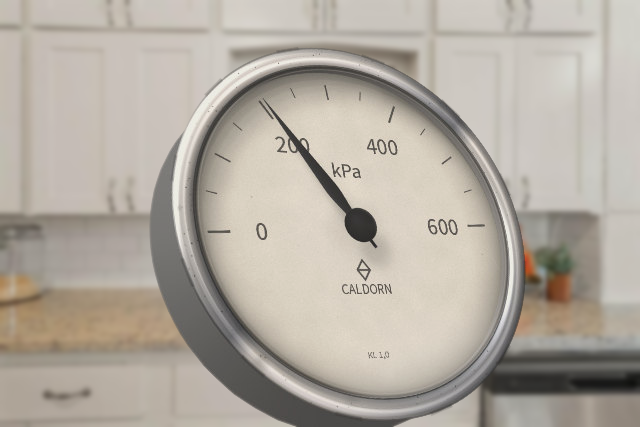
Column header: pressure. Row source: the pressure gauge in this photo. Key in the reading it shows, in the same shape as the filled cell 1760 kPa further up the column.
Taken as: 200 kPa
